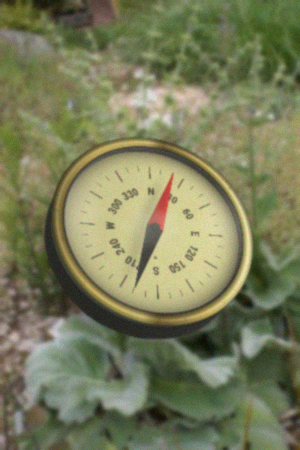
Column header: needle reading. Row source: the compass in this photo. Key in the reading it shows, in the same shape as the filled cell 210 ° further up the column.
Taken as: 20 °
